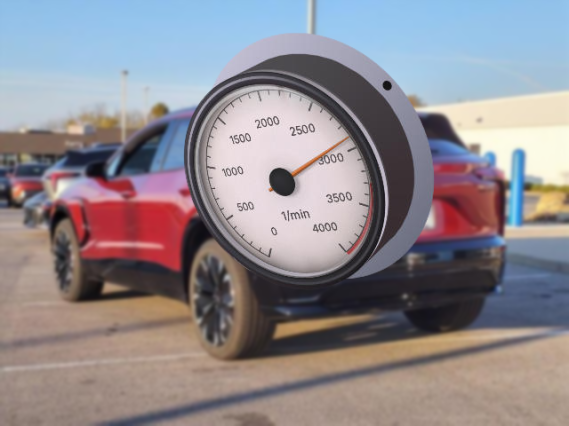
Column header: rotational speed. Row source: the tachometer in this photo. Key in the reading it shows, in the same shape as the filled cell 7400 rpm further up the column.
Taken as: 2900 rpm
